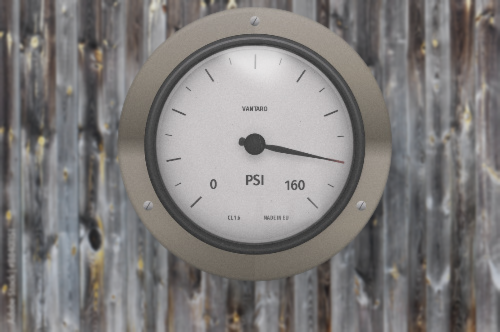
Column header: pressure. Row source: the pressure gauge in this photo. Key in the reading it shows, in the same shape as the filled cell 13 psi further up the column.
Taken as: 140 psi
